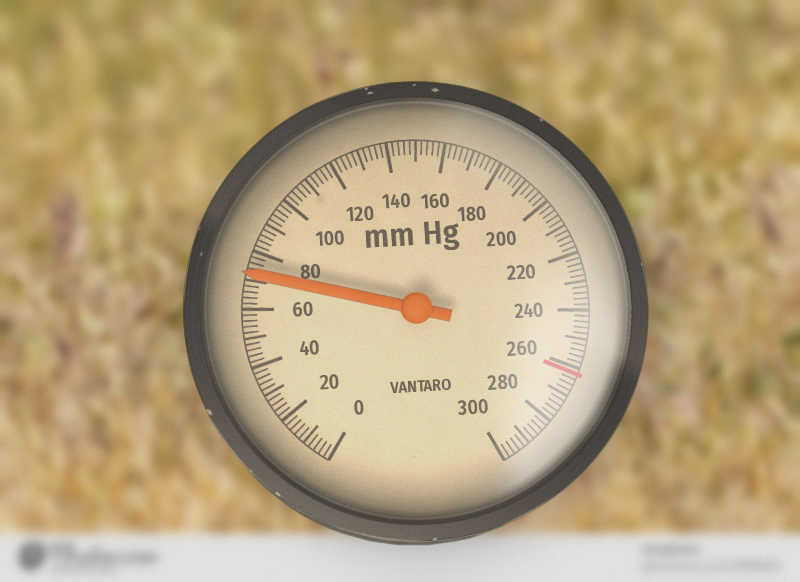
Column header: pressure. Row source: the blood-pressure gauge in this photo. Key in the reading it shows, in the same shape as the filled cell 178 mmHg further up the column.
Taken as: 72 mmHg
